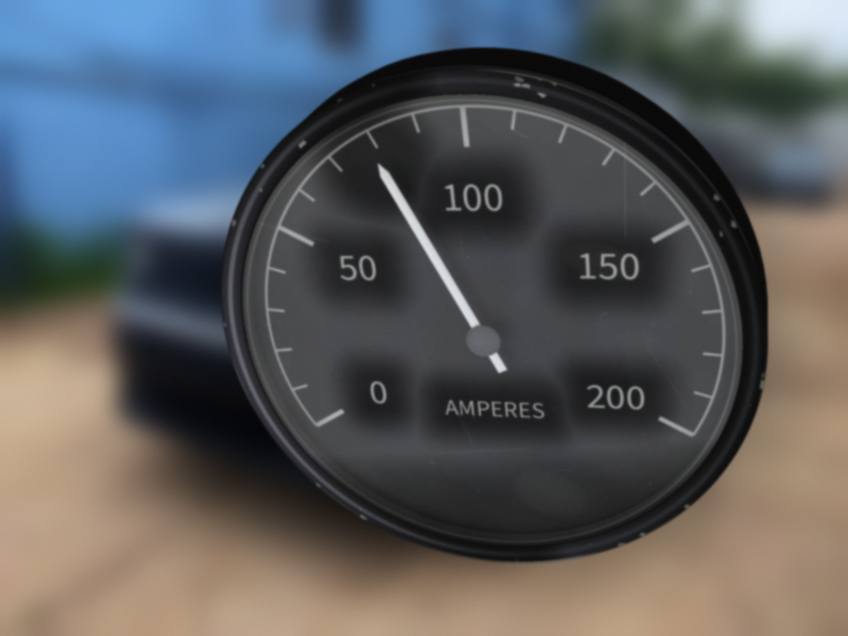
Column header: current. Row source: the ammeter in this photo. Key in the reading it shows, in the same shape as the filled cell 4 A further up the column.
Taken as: 80 A
